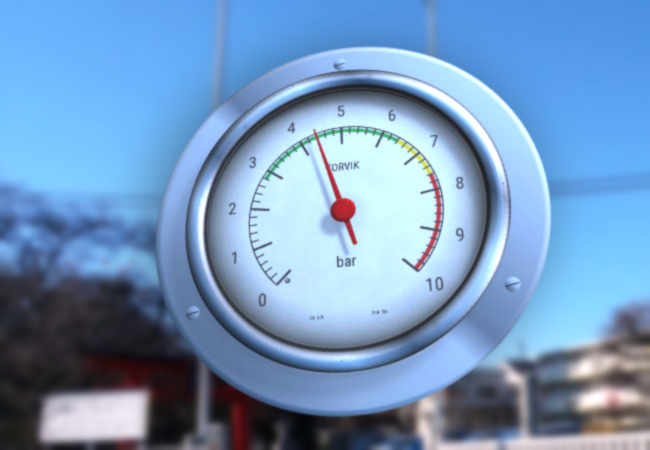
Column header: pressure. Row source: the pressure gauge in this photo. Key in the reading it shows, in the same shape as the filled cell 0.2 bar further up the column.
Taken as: 4.4 bar
